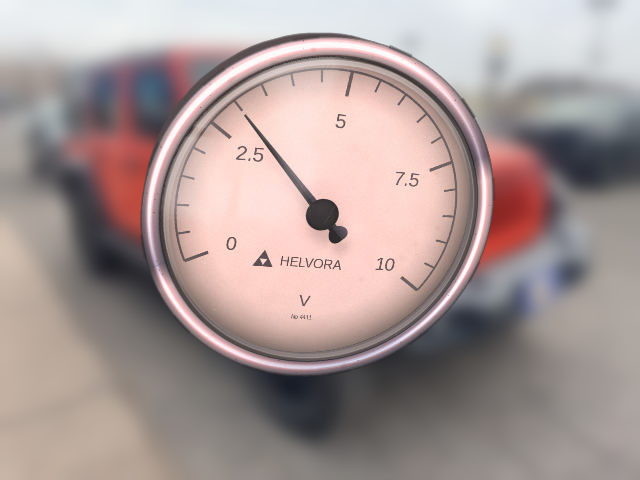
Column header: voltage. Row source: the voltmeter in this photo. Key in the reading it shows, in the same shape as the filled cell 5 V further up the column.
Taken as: 3 V
